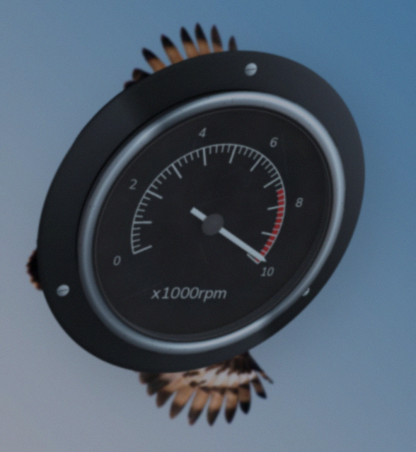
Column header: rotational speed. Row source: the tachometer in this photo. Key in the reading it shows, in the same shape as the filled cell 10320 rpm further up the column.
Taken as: 9800 rpm
